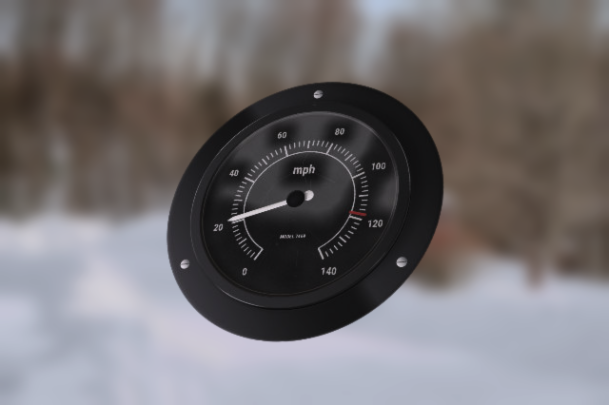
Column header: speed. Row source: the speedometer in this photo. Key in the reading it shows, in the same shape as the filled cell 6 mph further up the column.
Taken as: 20 mph
